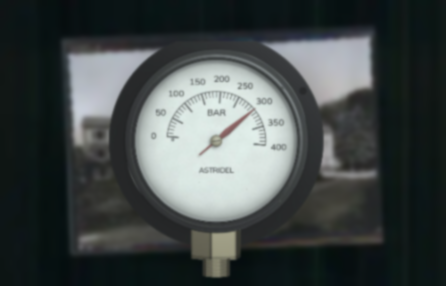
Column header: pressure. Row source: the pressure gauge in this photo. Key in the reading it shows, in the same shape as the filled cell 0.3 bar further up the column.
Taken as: 300 bar
